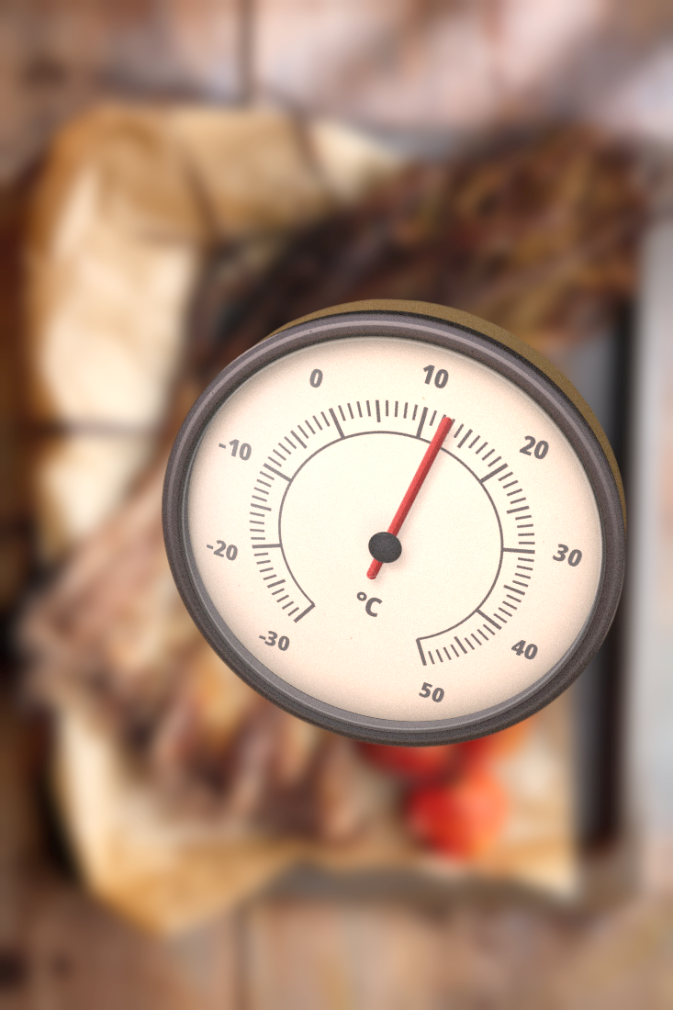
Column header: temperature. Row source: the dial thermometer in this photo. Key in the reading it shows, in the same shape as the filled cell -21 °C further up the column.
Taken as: 12.5 °C
